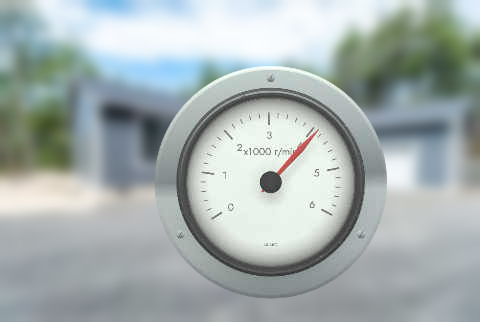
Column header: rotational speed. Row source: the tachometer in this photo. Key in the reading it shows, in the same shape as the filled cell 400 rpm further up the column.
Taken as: 4100 rpm
